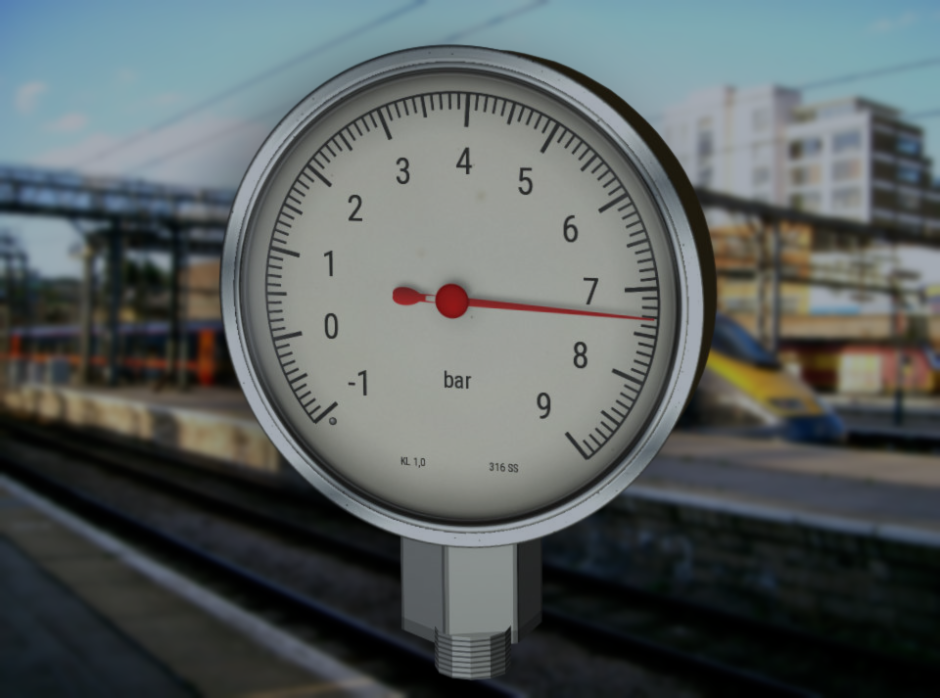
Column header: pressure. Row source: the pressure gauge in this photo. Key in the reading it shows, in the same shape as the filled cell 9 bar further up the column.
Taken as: 7.3 bar
